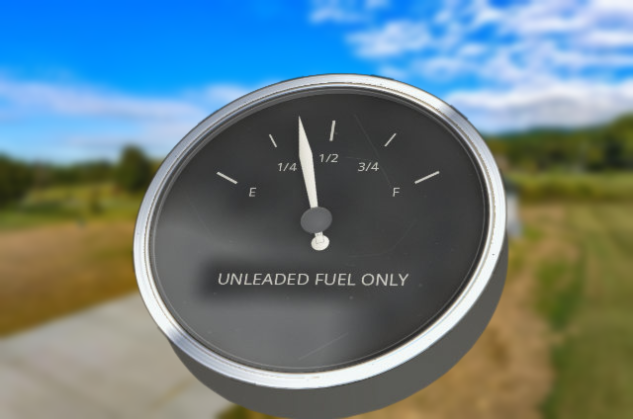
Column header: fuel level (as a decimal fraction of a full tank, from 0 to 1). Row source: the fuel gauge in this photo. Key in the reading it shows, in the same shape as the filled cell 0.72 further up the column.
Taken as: 0.375
